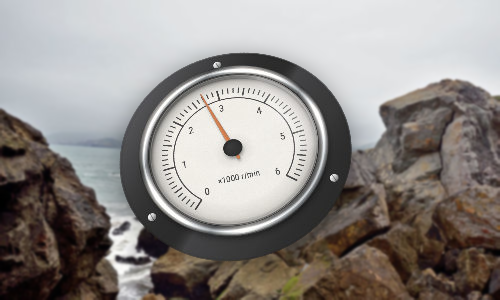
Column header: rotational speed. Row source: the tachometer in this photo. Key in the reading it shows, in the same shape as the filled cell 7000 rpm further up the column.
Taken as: 2700 rpm
